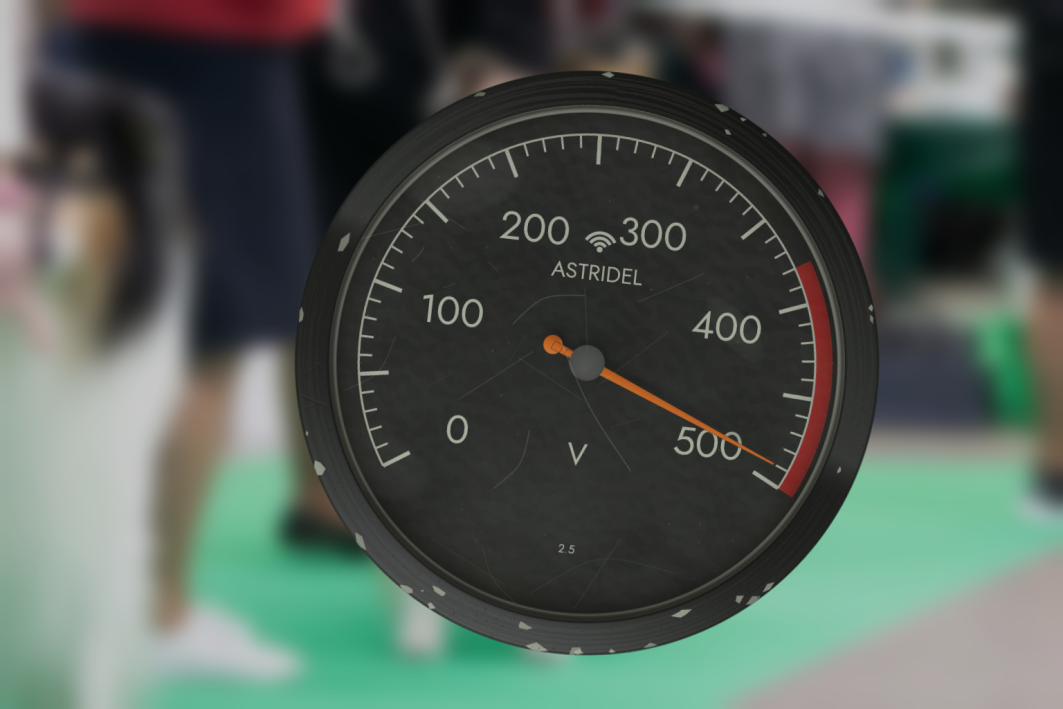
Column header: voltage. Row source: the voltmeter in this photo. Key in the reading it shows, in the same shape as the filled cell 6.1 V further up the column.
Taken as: 490 V
